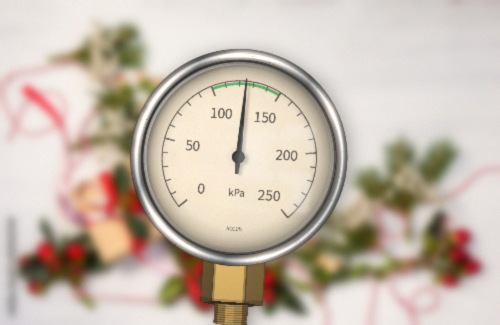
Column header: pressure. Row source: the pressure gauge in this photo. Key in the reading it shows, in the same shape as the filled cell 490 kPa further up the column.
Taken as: 125 kPa
